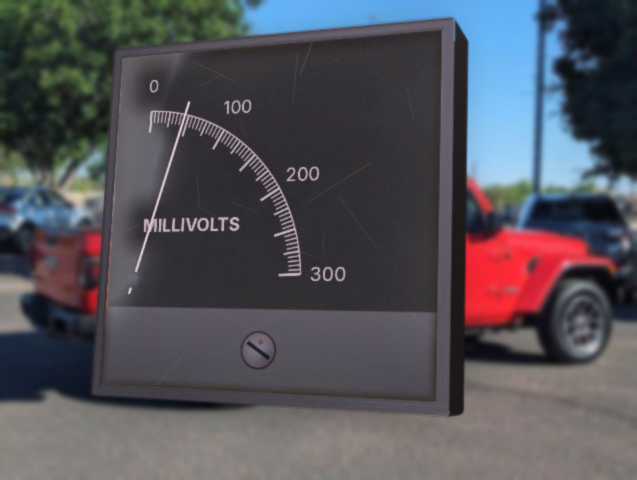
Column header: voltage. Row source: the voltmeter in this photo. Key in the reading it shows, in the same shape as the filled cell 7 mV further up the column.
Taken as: 50 mV
